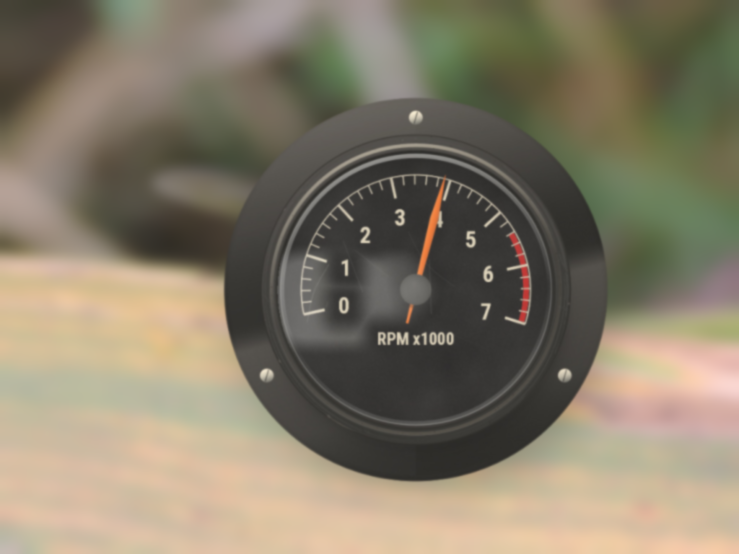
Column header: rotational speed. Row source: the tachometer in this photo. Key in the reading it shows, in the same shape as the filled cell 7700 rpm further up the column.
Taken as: 3900 rpm
